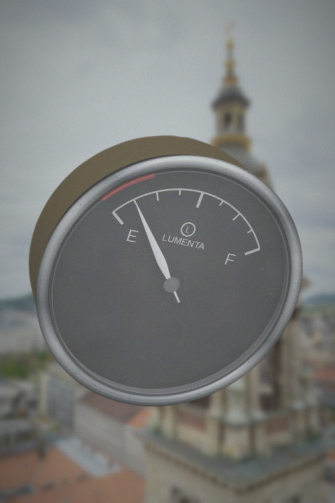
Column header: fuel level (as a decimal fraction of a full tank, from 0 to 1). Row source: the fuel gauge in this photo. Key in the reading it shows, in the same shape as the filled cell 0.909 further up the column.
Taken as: 0.125
